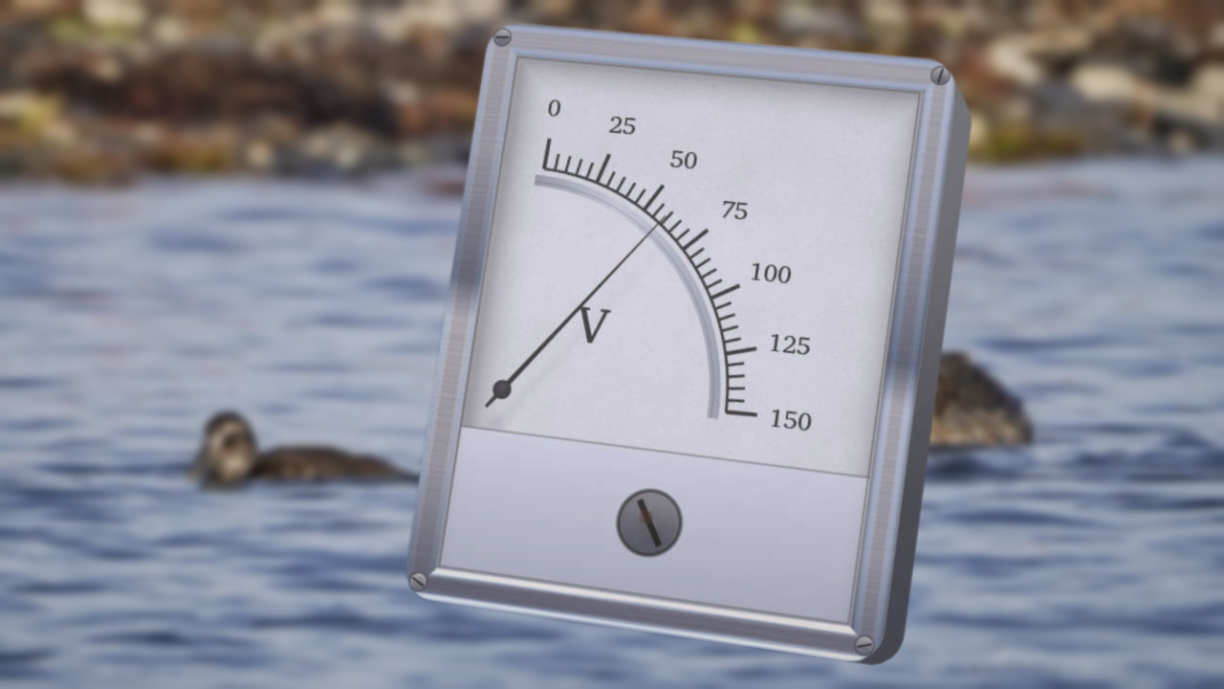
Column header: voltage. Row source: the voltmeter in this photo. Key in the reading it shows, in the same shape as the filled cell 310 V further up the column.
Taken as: 60 V
